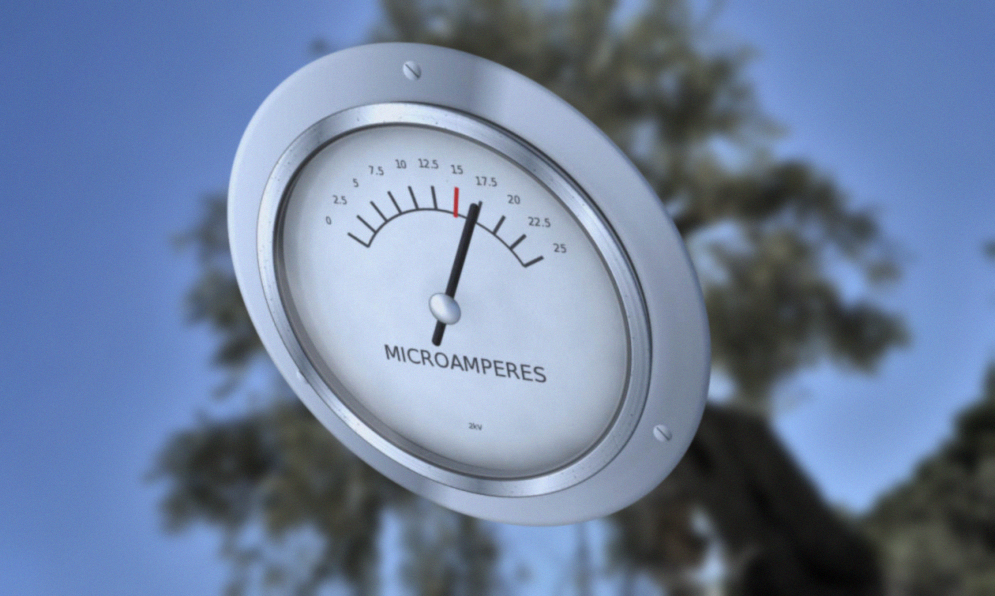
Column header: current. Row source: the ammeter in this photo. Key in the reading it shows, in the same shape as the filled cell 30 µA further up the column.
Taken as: 17.5 µA
